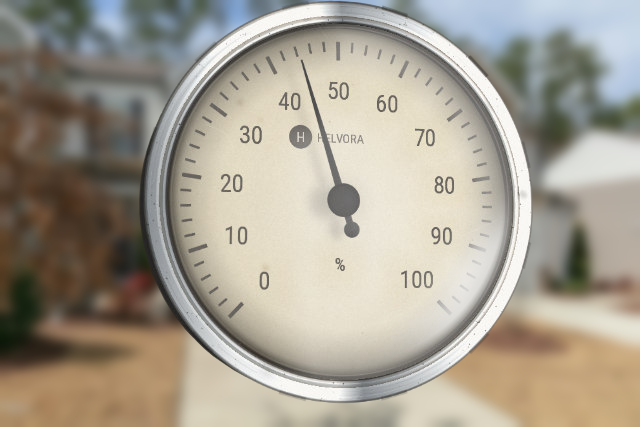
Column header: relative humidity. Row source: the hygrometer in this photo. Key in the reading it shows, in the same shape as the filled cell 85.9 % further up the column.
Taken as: 44 %
